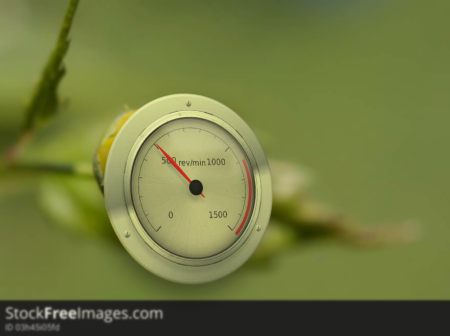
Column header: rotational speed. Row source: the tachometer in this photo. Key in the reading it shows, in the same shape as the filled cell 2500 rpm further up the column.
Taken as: 500 rpm
